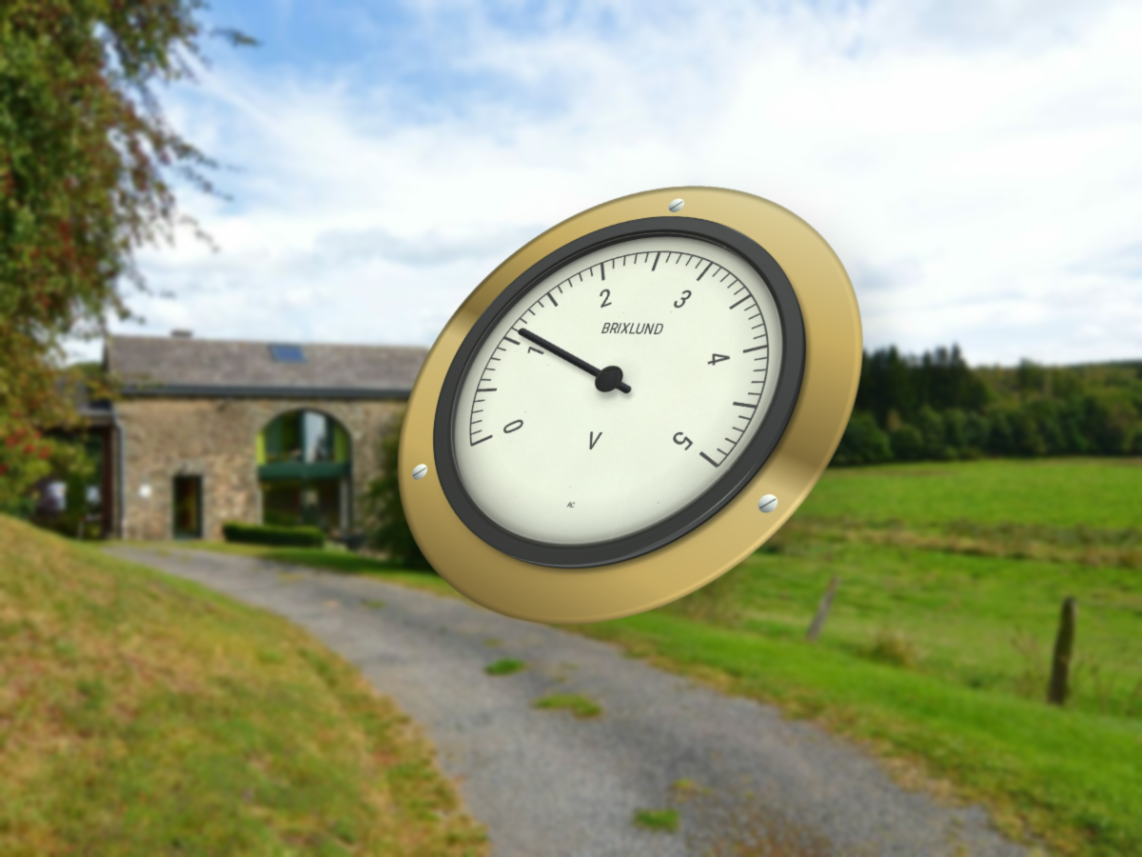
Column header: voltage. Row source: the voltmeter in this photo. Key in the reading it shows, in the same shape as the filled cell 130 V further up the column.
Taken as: 1.1 V
